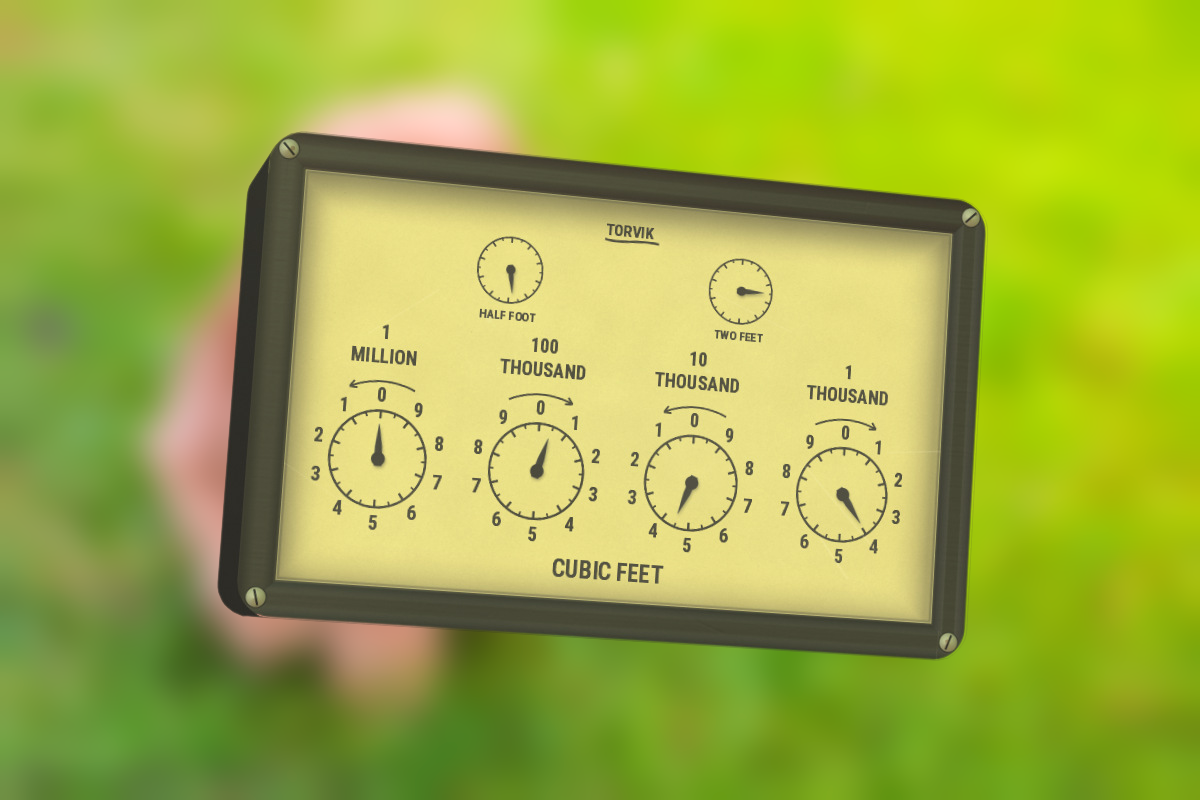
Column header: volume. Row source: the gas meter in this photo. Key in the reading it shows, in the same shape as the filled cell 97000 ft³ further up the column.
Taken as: 4400 ft³
